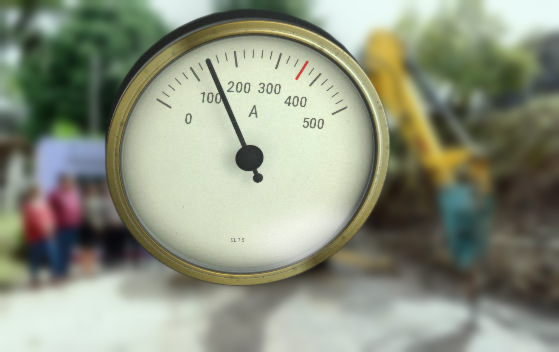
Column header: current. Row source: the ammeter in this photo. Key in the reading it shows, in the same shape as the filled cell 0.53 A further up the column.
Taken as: 140 A
